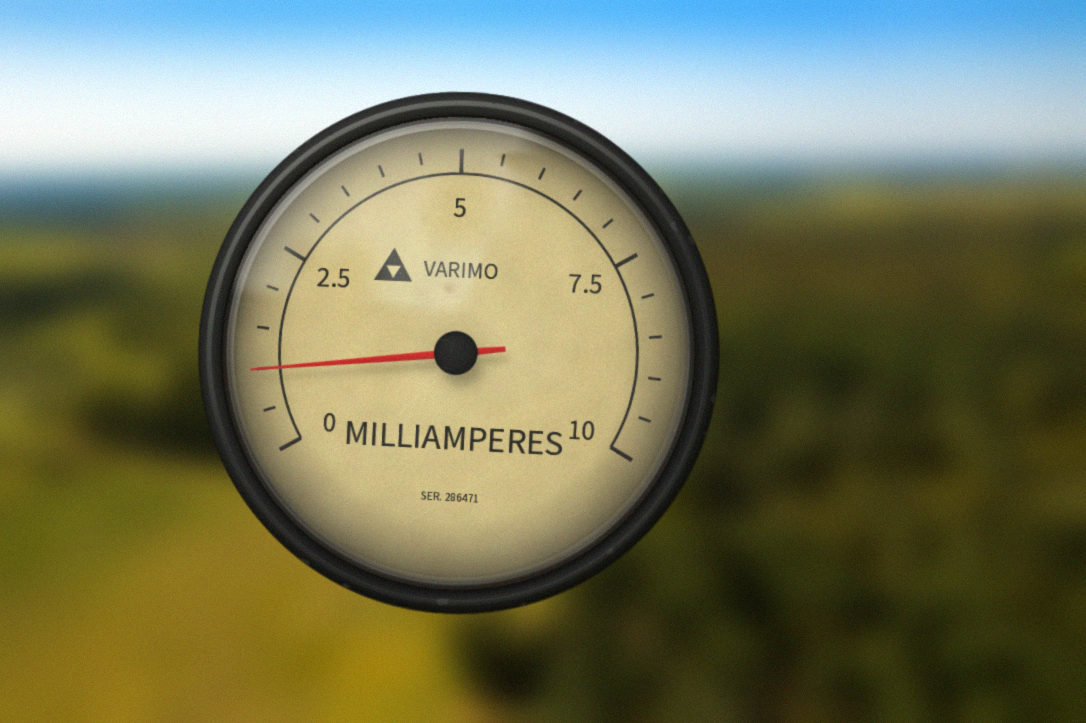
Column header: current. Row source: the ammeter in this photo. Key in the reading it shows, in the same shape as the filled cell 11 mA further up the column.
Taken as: 1 mA
